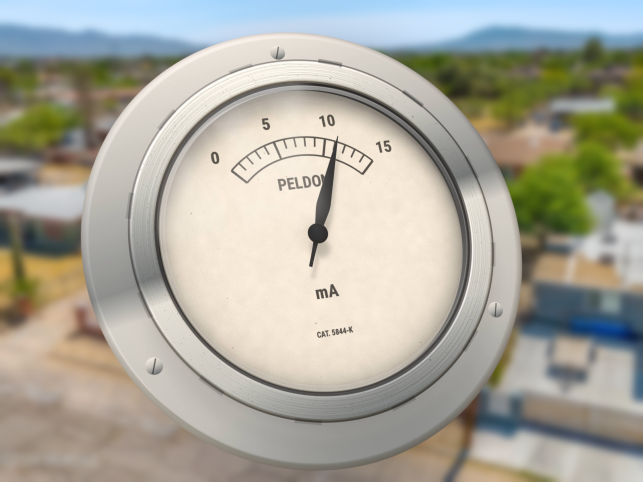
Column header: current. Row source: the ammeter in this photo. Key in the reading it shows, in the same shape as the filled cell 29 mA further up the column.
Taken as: 11 mA
